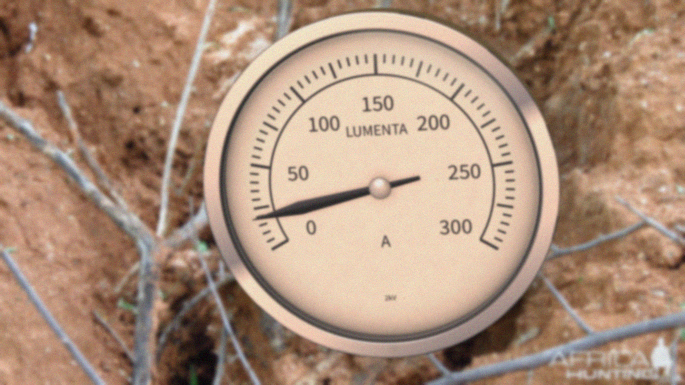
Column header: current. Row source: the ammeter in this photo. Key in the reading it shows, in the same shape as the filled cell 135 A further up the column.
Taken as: 20 A
